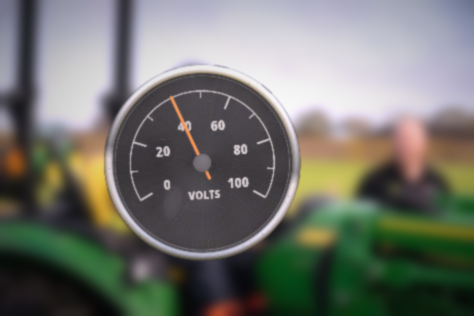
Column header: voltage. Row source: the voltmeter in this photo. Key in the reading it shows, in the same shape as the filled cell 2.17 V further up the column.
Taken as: 40 V
